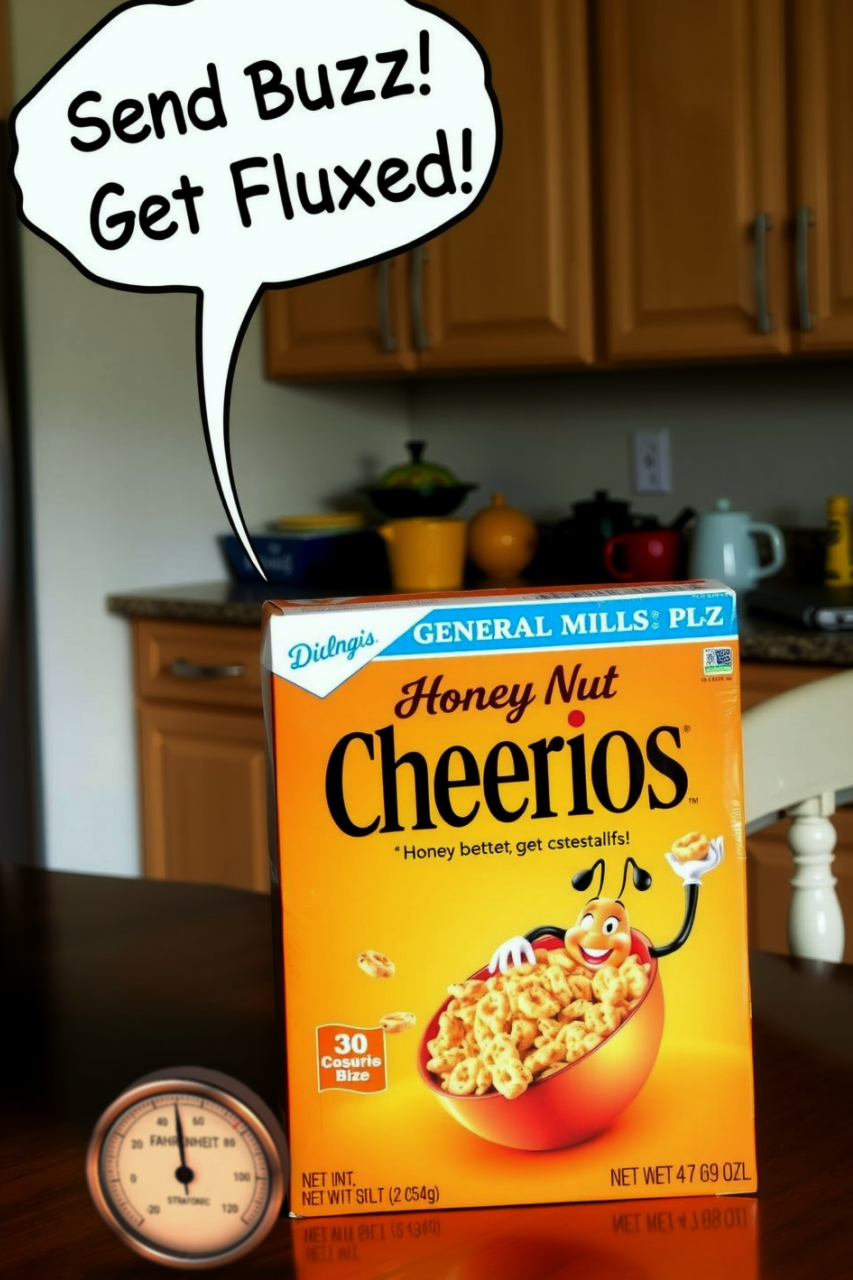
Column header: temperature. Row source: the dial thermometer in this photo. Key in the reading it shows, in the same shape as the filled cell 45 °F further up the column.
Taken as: 50 °F
